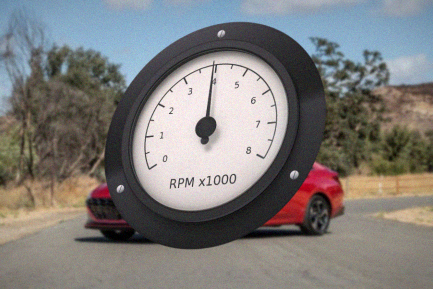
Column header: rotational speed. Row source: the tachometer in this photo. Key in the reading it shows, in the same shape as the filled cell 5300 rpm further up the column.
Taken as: 4000 rpm
